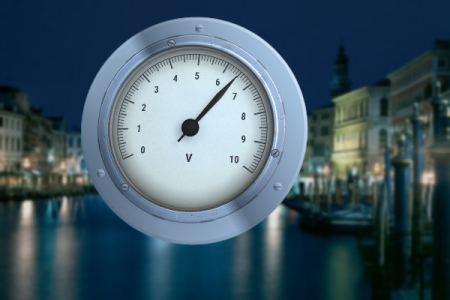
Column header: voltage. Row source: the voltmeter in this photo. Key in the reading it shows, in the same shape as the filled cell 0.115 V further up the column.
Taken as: 6.5 V
